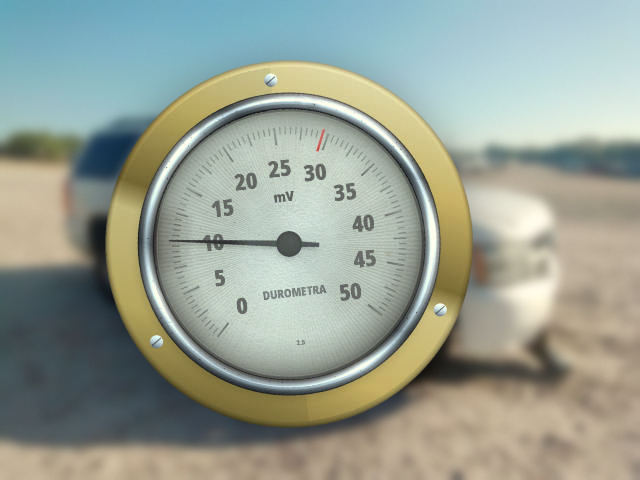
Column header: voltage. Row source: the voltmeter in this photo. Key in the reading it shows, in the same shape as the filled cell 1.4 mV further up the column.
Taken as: 10 mV
